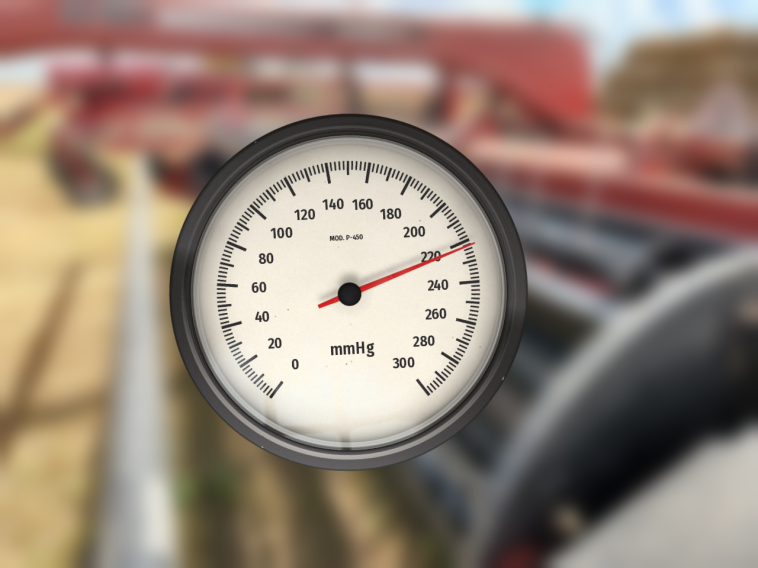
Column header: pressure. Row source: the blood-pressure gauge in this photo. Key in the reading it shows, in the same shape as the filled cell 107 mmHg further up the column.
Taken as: 222 mmHg
